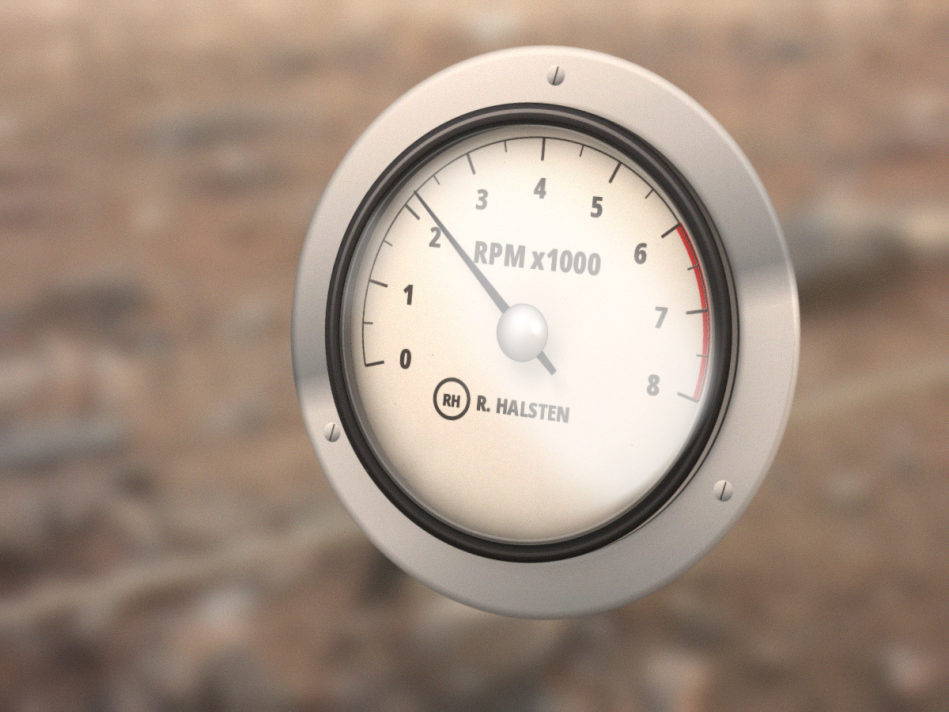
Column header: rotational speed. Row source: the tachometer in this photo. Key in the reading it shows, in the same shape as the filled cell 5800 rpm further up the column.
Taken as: 2250 rpm
